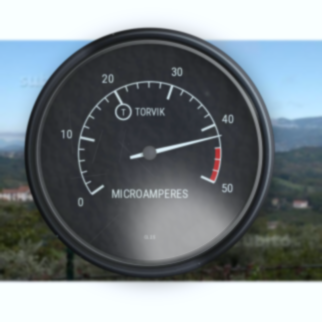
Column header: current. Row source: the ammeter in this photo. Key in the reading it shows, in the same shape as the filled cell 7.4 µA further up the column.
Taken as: 42 µA
